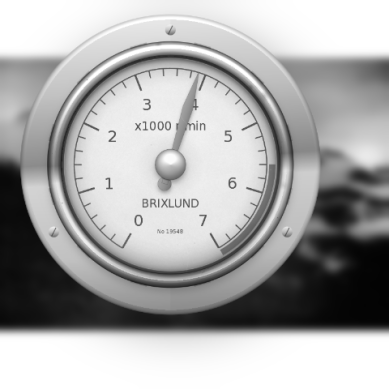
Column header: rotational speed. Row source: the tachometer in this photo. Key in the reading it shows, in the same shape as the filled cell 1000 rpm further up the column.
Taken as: 3900 rpm
